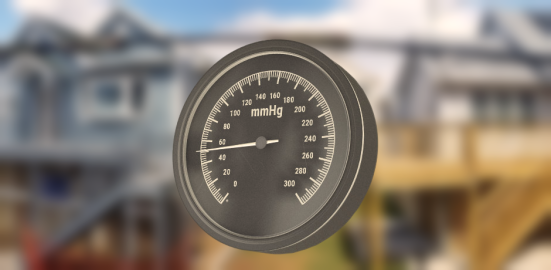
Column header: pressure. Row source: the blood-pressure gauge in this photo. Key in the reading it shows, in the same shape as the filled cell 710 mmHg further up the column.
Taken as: 50 mmHg
